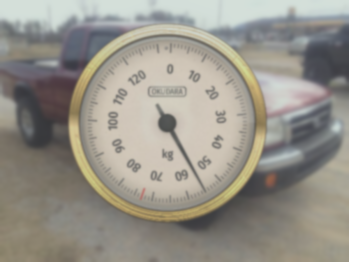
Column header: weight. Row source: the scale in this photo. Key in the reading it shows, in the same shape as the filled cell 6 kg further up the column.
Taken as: 55 kg
